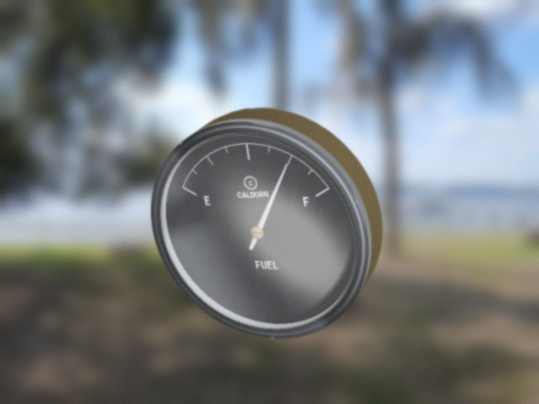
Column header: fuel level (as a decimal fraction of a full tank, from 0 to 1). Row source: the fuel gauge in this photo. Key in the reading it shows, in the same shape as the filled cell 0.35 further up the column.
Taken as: 0.75
